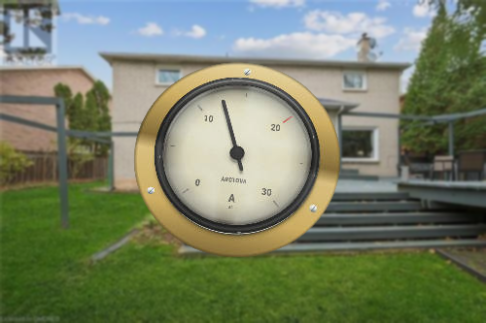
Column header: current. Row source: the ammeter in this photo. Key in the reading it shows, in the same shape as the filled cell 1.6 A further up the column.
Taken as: 12.5 A
